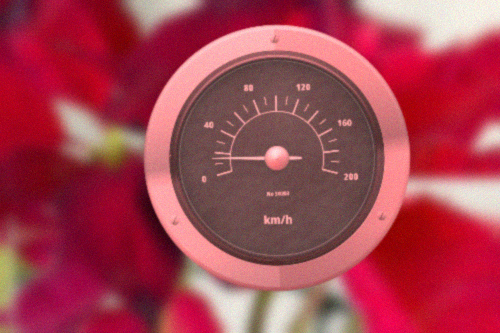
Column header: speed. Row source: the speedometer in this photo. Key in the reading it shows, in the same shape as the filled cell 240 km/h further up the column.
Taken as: 15 km/h
